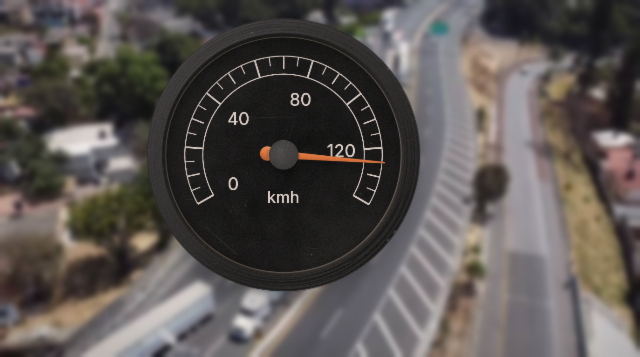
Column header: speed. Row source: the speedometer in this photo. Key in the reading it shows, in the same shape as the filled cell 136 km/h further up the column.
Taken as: 125 km/h
